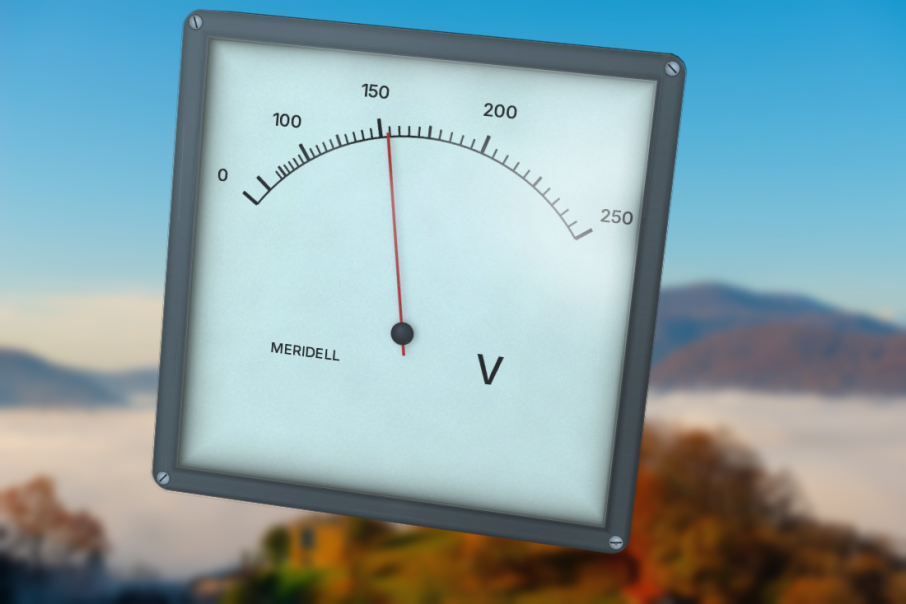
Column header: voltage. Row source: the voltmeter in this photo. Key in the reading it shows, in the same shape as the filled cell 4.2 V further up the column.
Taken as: 155 V
